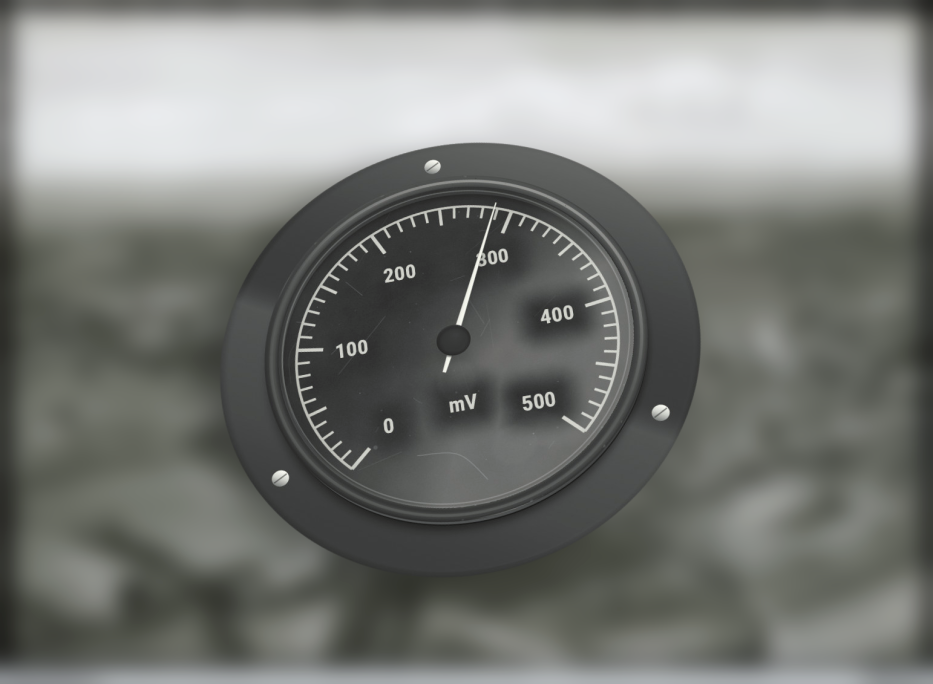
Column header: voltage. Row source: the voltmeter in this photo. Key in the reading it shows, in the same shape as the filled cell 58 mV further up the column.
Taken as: 290 mV
